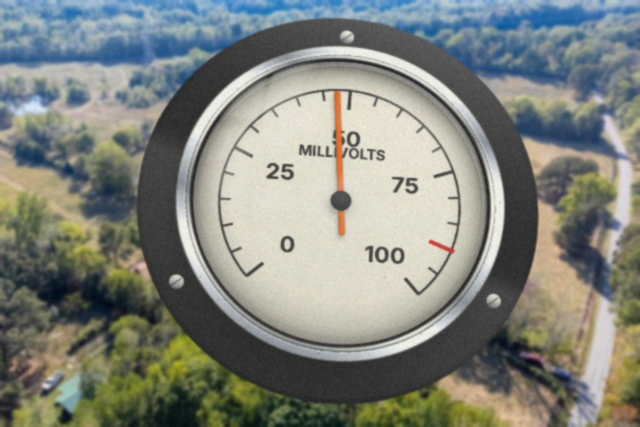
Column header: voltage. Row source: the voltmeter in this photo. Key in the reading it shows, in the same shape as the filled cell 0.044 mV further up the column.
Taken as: 47.5 mV
